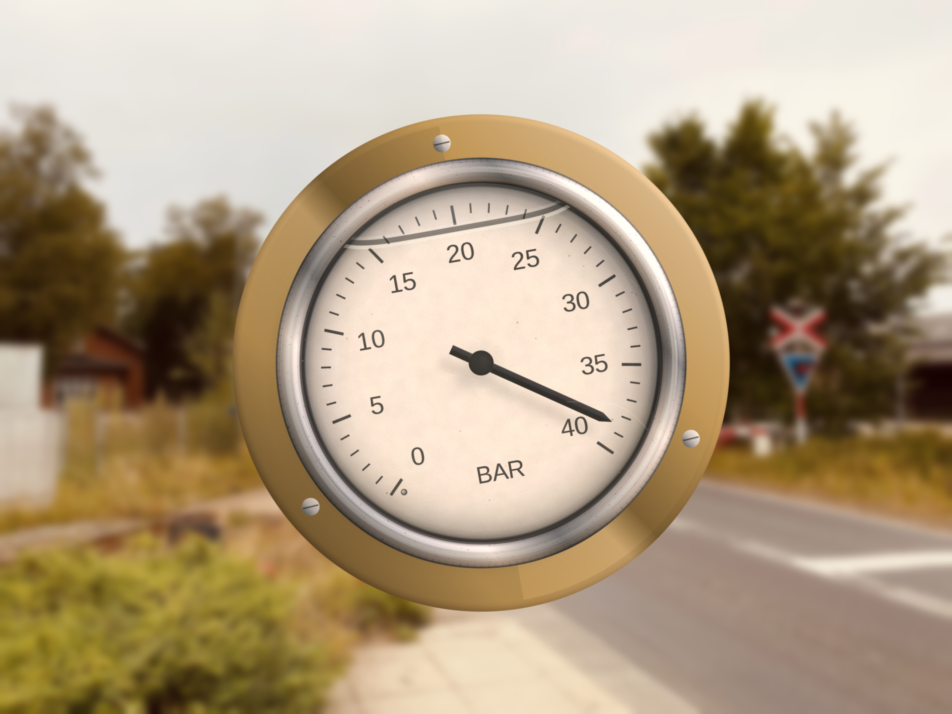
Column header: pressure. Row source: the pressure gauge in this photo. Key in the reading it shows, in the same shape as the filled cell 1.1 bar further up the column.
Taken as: 38.5 bar
